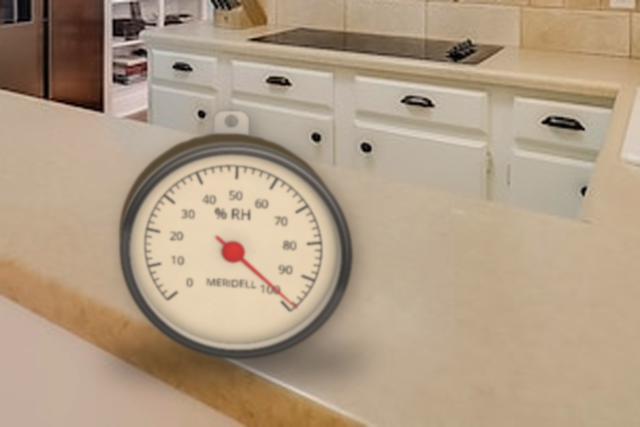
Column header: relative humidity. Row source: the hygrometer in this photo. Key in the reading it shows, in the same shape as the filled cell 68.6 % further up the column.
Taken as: 98 %
